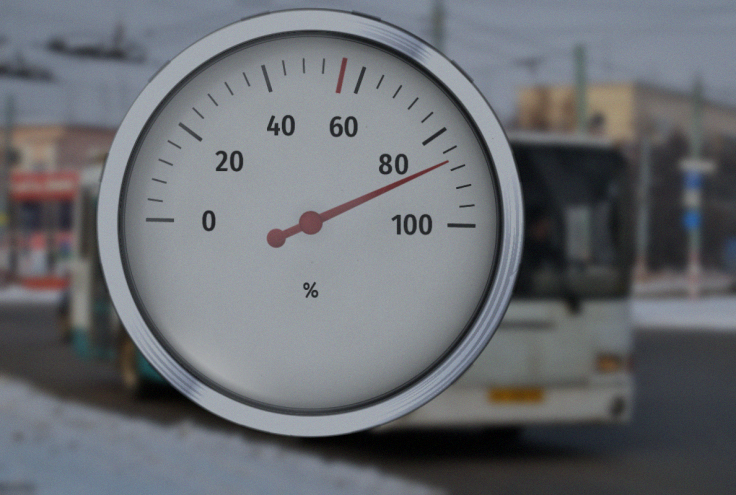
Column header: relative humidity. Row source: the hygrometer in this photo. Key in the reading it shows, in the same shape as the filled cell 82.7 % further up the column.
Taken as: 86 %
